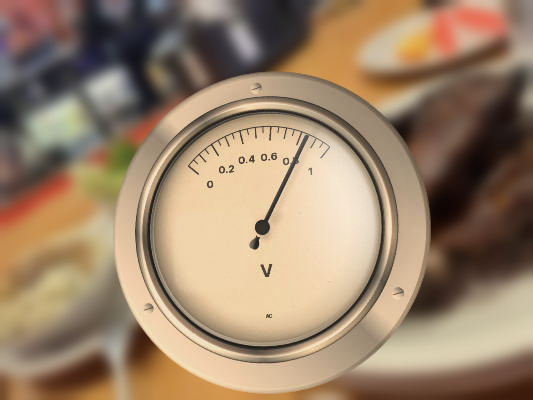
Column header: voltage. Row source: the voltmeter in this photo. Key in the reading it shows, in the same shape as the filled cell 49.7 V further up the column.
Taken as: 0.85 V
